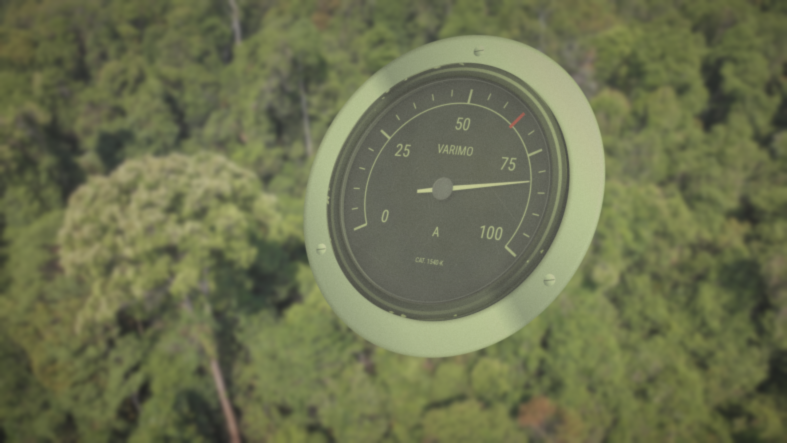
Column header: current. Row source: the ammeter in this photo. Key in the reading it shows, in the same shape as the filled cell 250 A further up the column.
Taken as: 82.5 A
